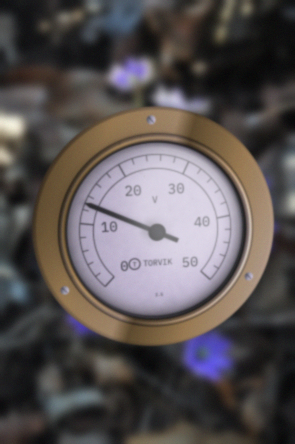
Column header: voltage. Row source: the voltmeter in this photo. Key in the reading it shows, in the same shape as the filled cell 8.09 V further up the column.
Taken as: 13 V
